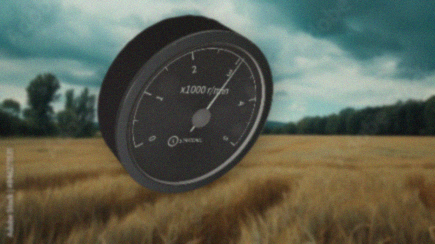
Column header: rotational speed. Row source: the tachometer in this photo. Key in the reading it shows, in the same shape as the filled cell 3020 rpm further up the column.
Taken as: 3000 rpm
